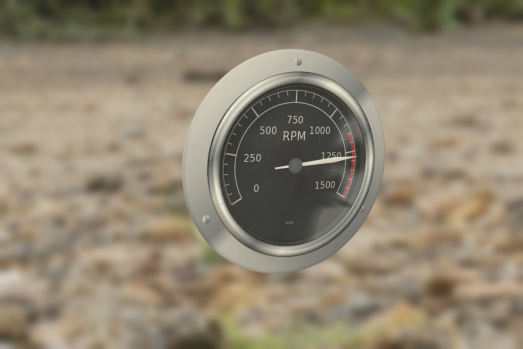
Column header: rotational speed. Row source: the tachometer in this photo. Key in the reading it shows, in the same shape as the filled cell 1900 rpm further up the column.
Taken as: 1275 rpm
